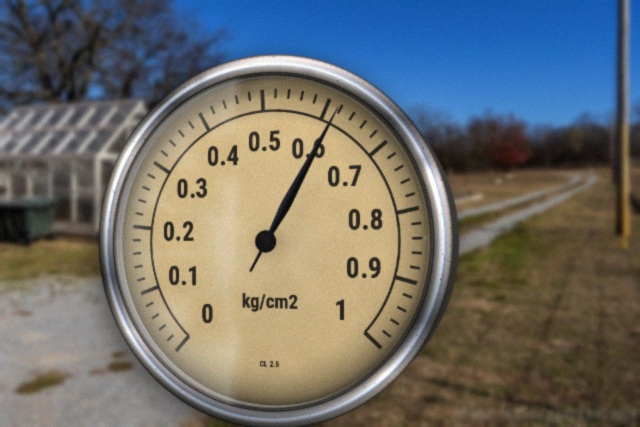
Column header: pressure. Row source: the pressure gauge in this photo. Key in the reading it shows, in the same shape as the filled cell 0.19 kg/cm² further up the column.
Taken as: 0.62 kg/cm²
